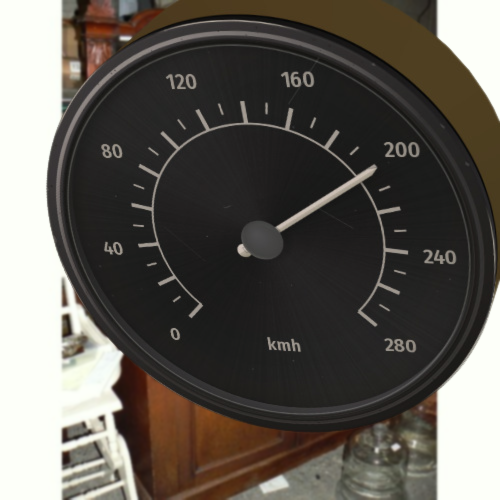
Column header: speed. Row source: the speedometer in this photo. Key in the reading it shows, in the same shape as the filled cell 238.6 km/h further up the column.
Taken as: 200 km/h
